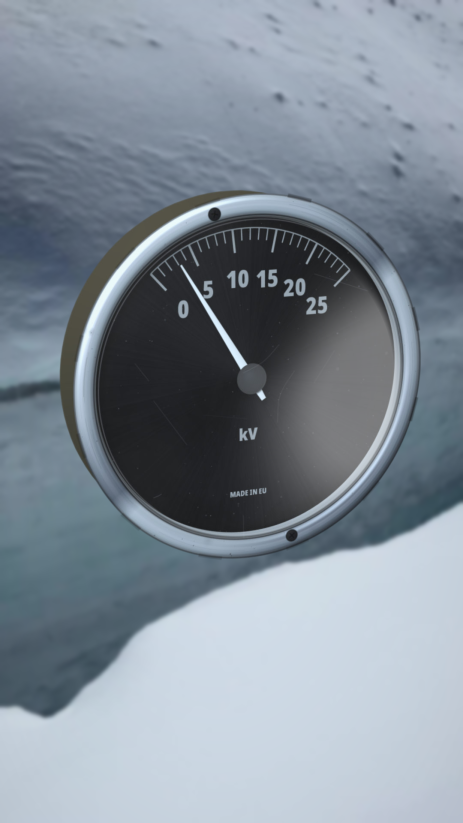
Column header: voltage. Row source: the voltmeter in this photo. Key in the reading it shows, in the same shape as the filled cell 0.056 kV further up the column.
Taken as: 3 kV
